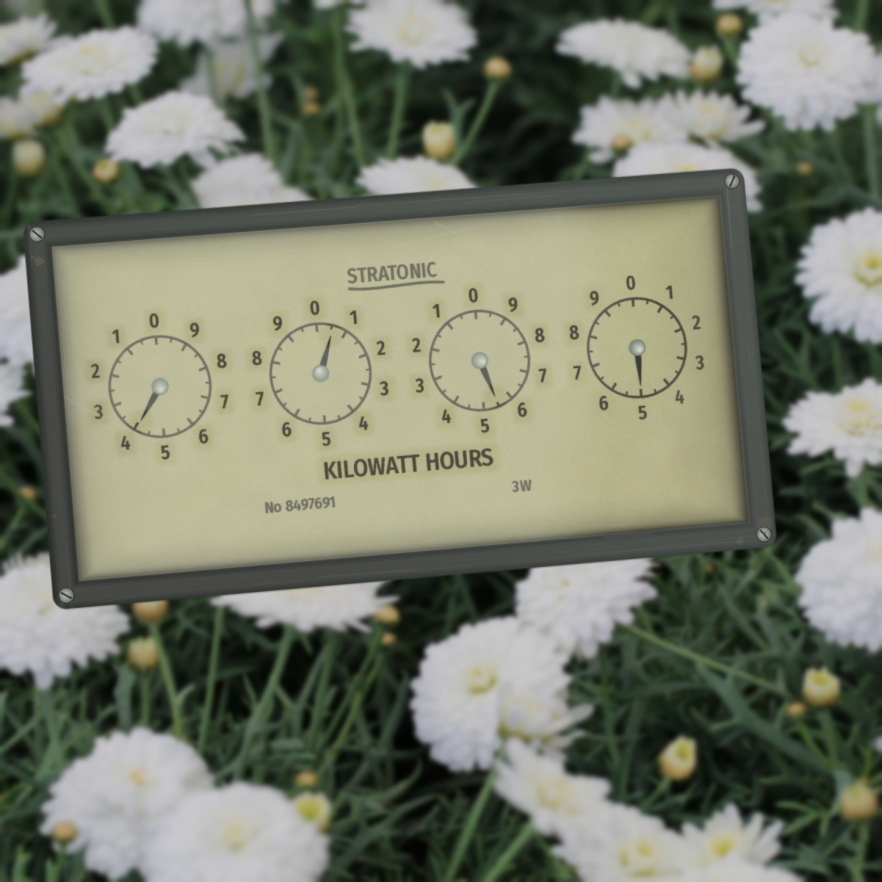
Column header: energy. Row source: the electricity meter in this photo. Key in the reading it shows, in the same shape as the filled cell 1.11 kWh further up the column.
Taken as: 4055 kWh
